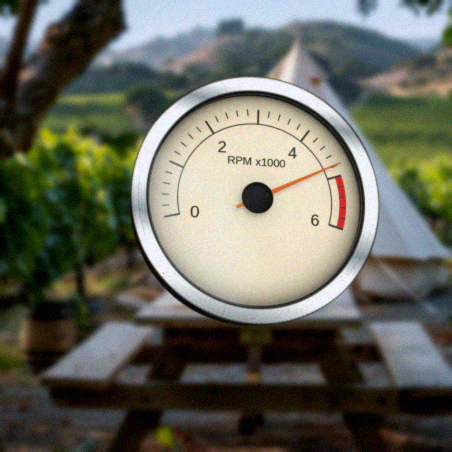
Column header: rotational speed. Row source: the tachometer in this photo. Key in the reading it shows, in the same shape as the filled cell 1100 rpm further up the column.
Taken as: 4800 rpm
